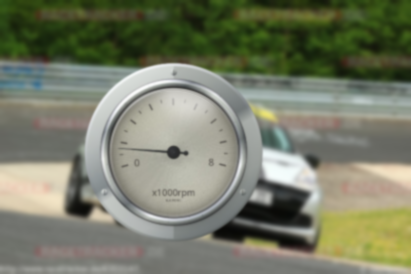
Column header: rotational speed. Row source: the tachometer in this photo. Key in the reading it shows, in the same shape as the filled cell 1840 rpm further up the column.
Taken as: 750 rpm
